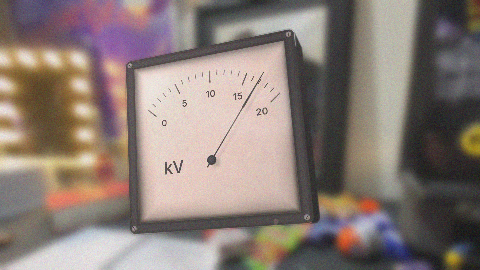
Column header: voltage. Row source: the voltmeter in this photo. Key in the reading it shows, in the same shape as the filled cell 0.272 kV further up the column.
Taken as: 17 kV
